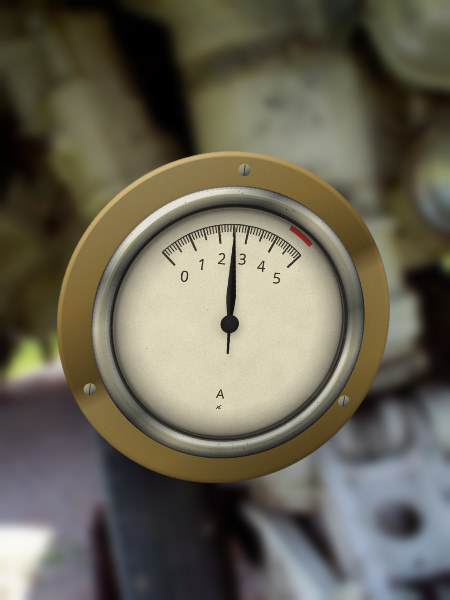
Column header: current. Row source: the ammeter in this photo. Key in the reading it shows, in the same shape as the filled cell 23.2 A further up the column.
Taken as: 2.5 A
